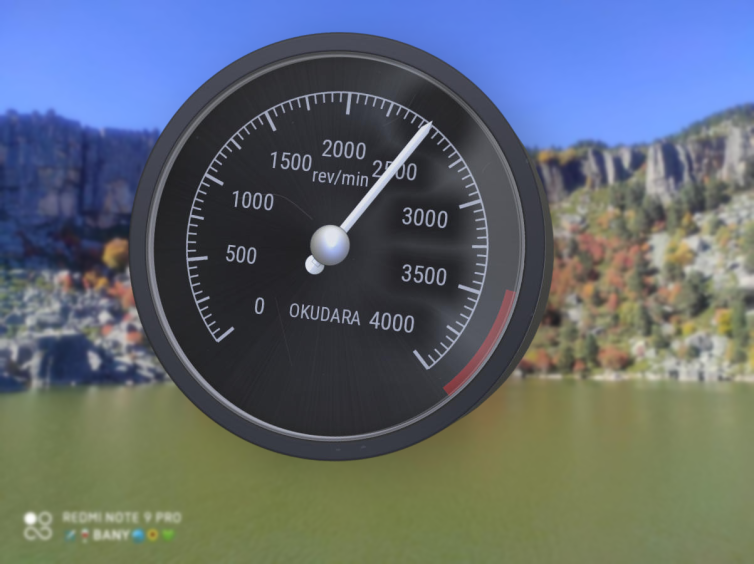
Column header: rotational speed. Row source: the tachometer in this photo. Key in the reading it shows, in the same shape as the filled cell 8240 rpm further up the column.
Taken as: 2500 rpm
